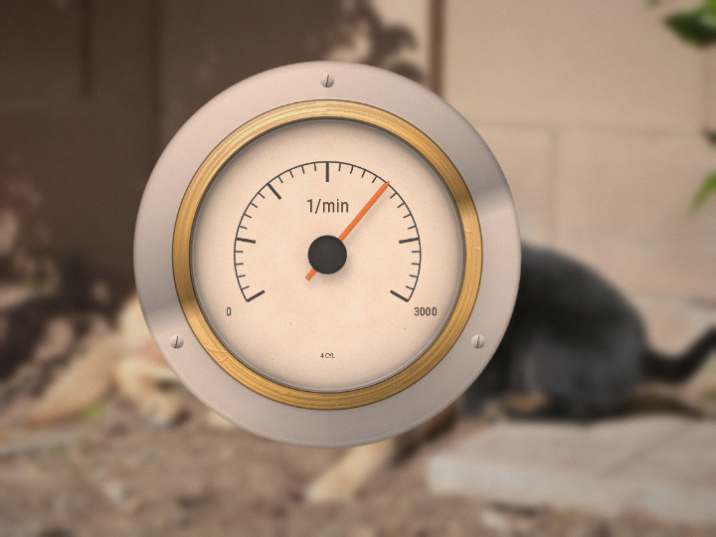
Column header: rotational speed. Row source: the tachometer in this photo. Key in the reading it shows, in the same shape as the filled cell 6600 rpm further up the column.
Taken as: 2000 rpm
